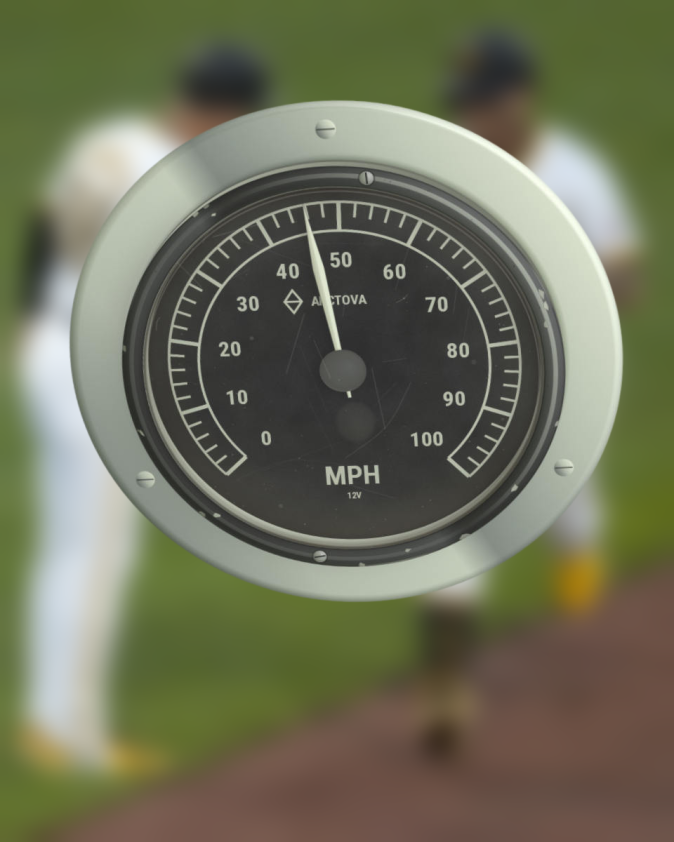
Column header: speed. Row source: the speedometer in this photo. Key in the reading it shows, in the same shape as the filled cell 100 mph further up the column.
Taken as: 46 mph
